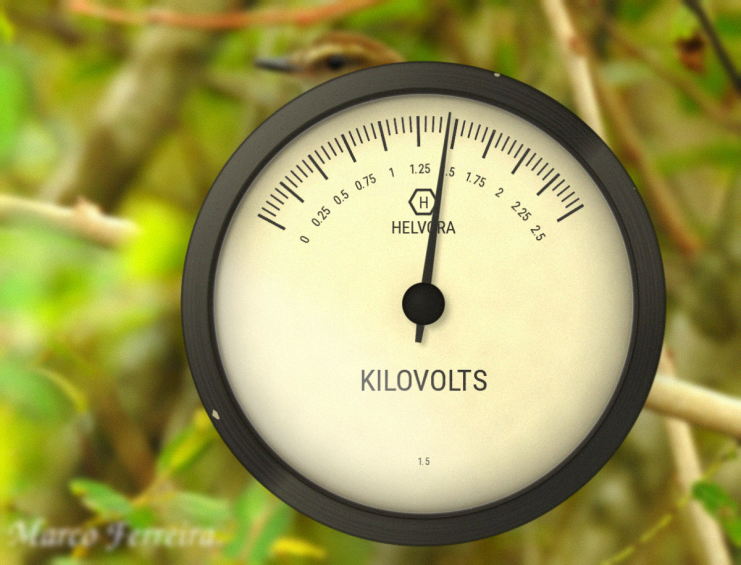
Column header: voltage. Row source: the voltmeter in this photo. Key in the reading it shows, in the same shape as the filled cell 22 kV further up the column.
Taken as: 1.45 kV
